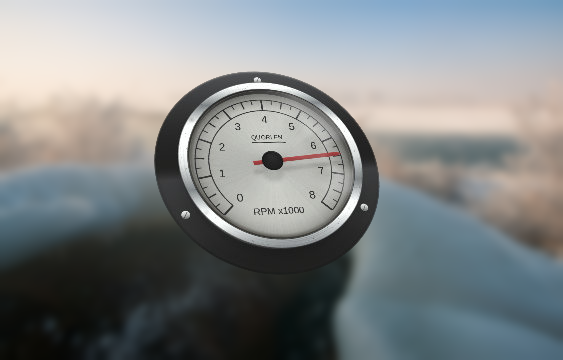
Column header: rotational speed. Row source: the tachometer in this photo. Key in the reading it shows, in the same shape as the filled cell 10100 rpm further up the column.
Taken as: 6500 rpm
